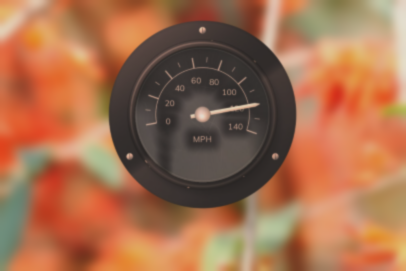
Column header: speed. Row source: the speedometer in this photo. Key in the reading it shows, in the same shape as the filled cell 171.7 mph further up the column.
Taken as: 120 mph
